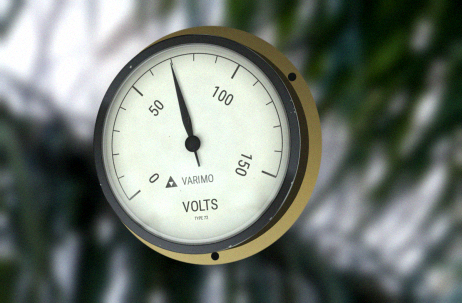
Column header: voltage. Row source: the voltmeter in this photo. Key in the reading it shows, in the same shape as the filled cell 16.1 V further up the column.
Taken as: 70 V
